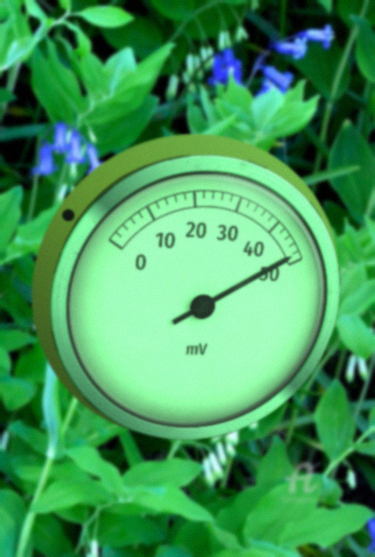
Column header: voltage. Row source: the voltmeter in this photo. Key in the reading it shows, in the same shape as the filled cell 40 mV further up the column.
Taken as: 48 mV
